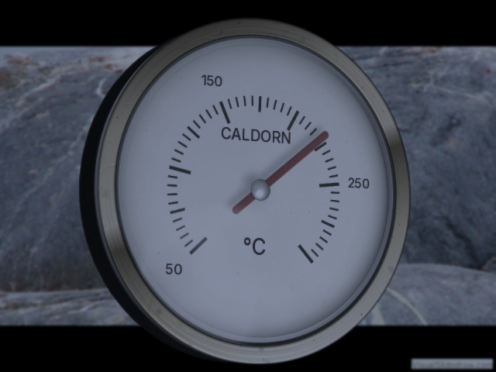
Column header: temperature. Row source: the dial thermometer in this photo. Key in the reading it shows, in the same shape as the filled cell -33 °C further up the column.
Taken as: 220 °C
